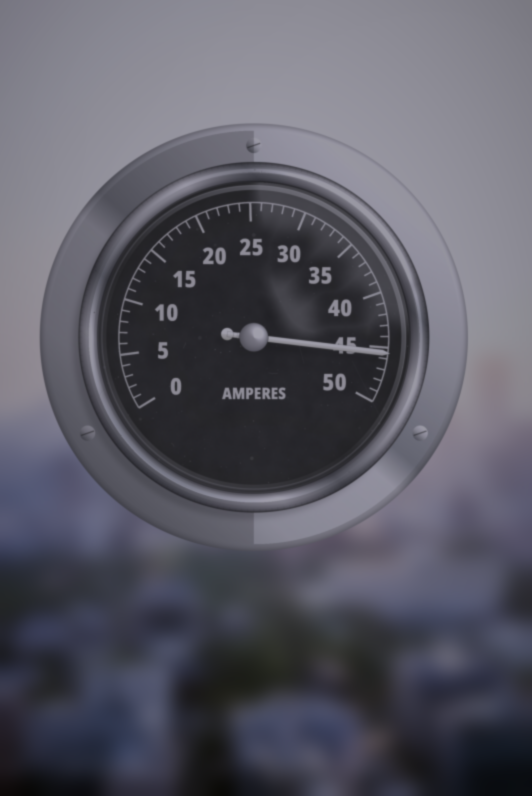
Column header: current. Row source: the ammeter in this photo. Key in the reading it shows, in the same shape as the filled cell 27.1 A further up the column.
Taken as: 45.5 A
